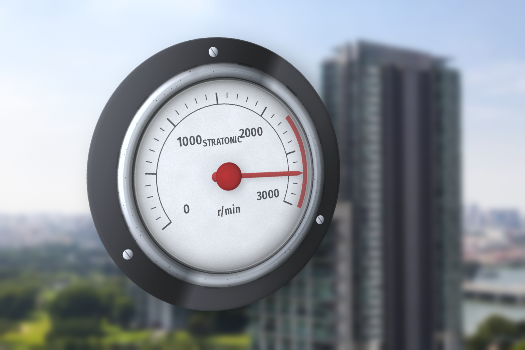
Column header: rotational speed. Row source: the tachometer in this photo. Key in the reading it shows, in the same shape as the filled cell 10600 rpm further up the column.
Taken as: 2700 rpm
